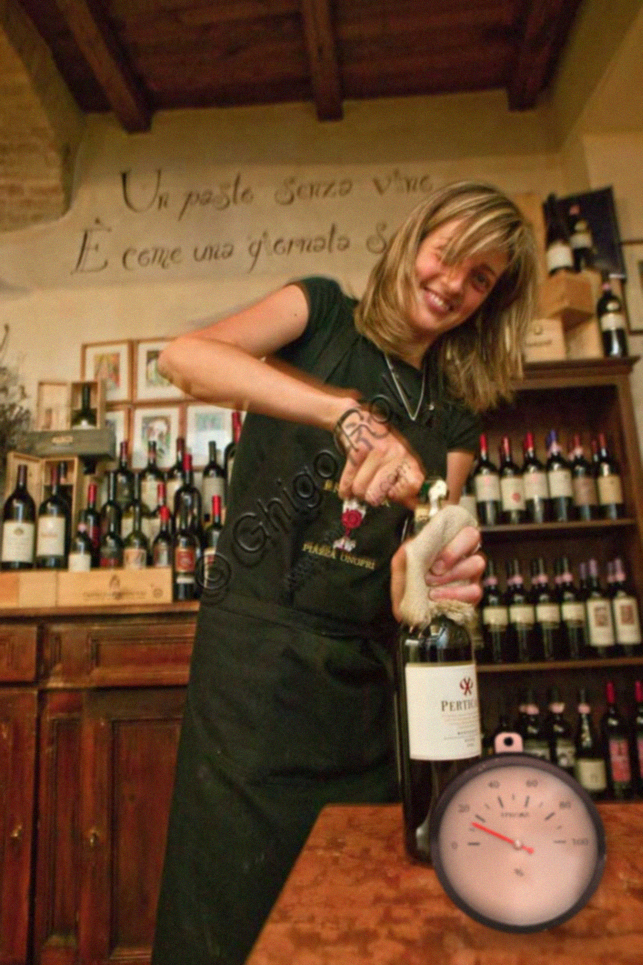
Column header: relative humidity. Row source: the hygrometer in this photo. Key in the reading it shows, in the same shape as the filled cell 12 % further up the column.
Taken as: 15 %
